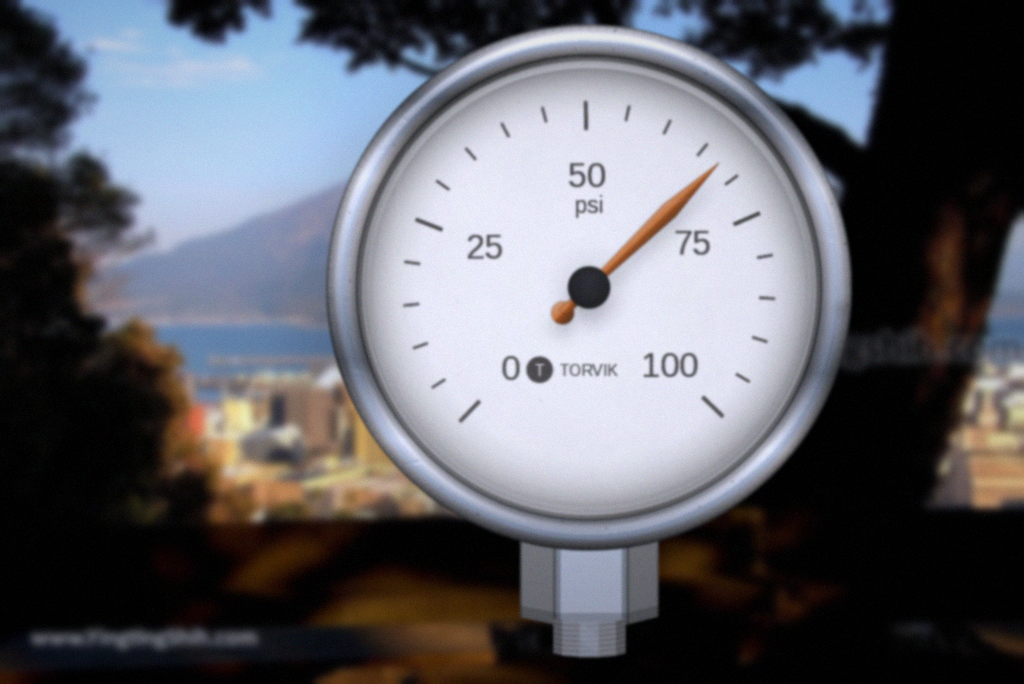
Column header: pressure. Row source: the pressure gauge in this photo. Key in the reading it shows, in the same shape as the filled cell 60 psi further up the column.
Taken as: 67.5 psi
